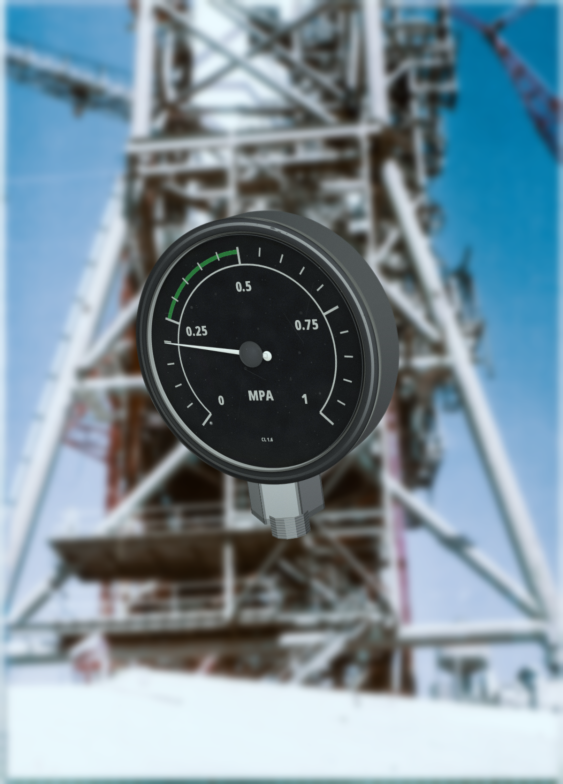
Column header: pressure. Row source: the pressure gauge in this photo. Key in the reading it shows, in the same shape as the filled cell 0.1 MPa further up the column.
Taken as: 0.2 MPa
